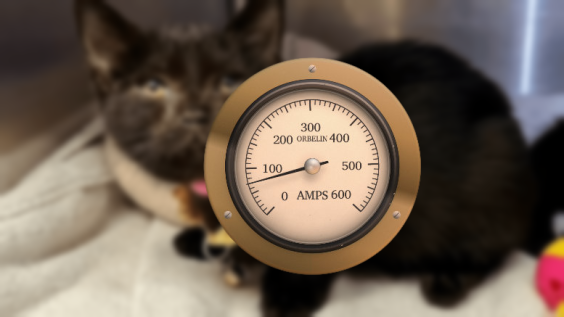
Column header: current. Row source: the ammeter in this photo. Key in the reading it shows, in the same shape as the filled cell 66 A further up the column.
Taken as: 70 A
